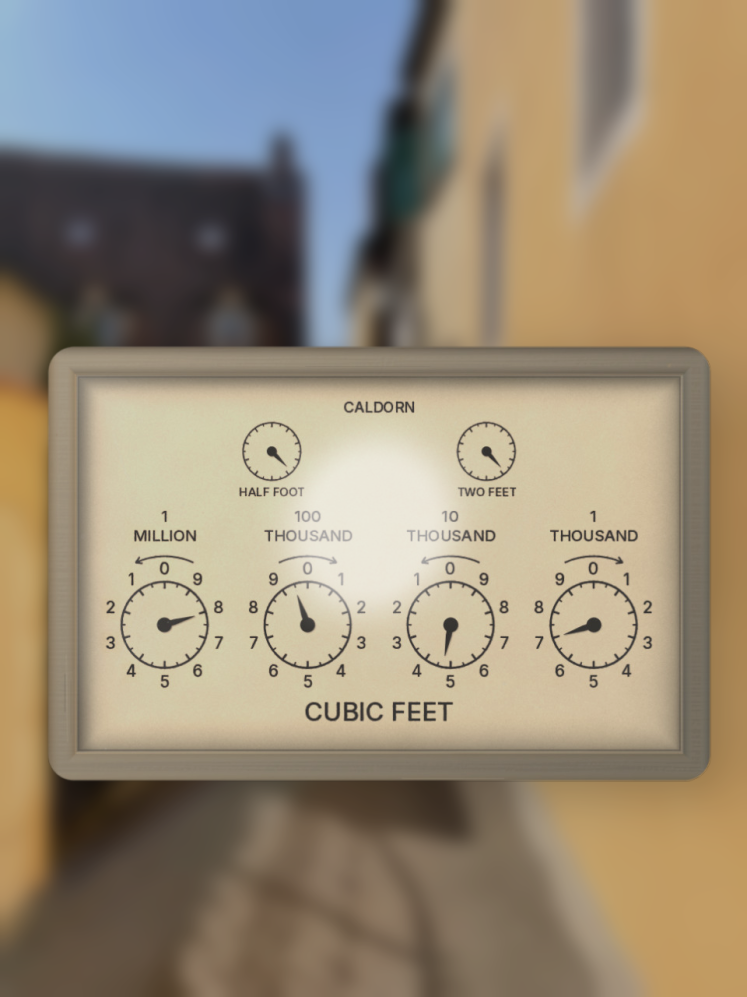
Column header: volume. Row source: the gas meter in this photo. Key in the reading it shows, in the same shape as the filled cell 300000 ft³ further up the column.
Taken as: 794700 ft³
